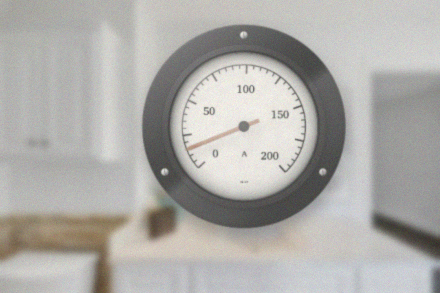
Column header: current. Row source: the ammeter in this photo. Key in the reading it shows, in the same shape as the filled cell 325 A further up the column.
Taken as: 15 A
